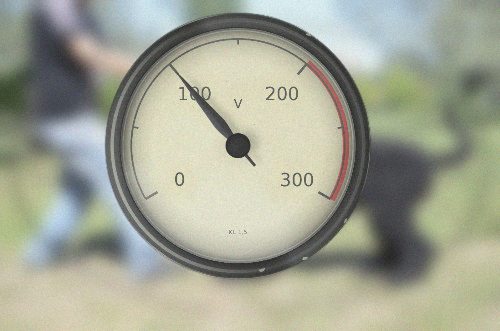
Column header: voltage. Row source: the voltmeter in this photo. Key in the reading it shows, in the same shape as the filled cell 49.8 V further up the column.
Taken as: 100 V
